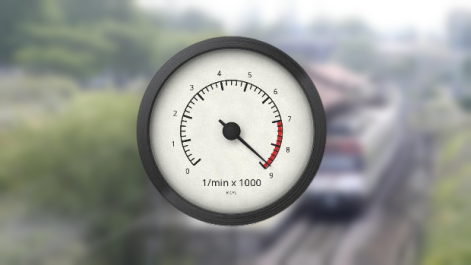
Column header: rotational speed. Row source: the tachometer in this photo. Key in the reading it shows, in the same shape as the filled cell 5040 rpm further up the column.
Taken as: 8800 rpm
